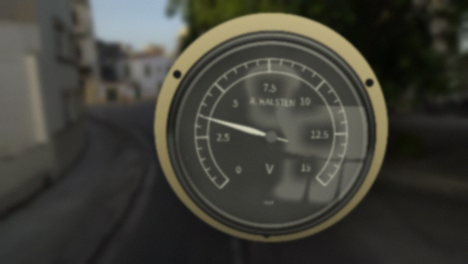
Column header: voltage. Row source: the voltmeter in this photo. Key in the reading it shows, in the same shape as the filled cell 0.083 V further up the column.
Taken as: 3.5 V
